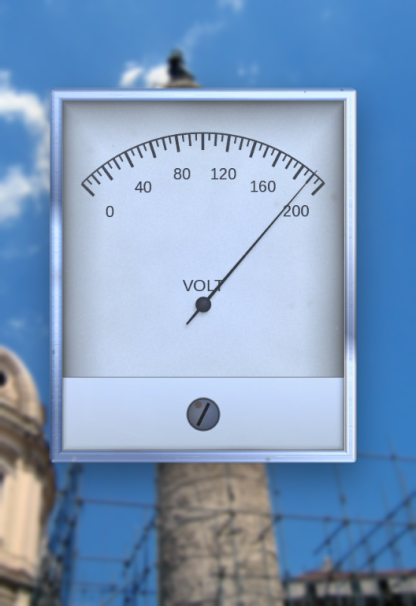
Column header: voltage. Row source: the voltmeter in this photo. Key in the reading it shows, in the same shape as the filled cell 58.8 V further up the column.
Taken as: 190 V
